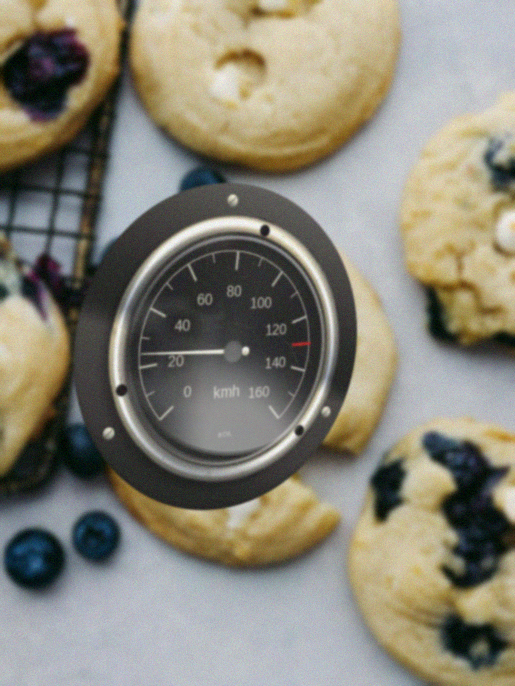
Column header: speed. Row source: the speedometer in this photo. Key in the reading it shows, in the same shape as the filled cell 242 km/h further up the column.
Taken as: 25 km/h
